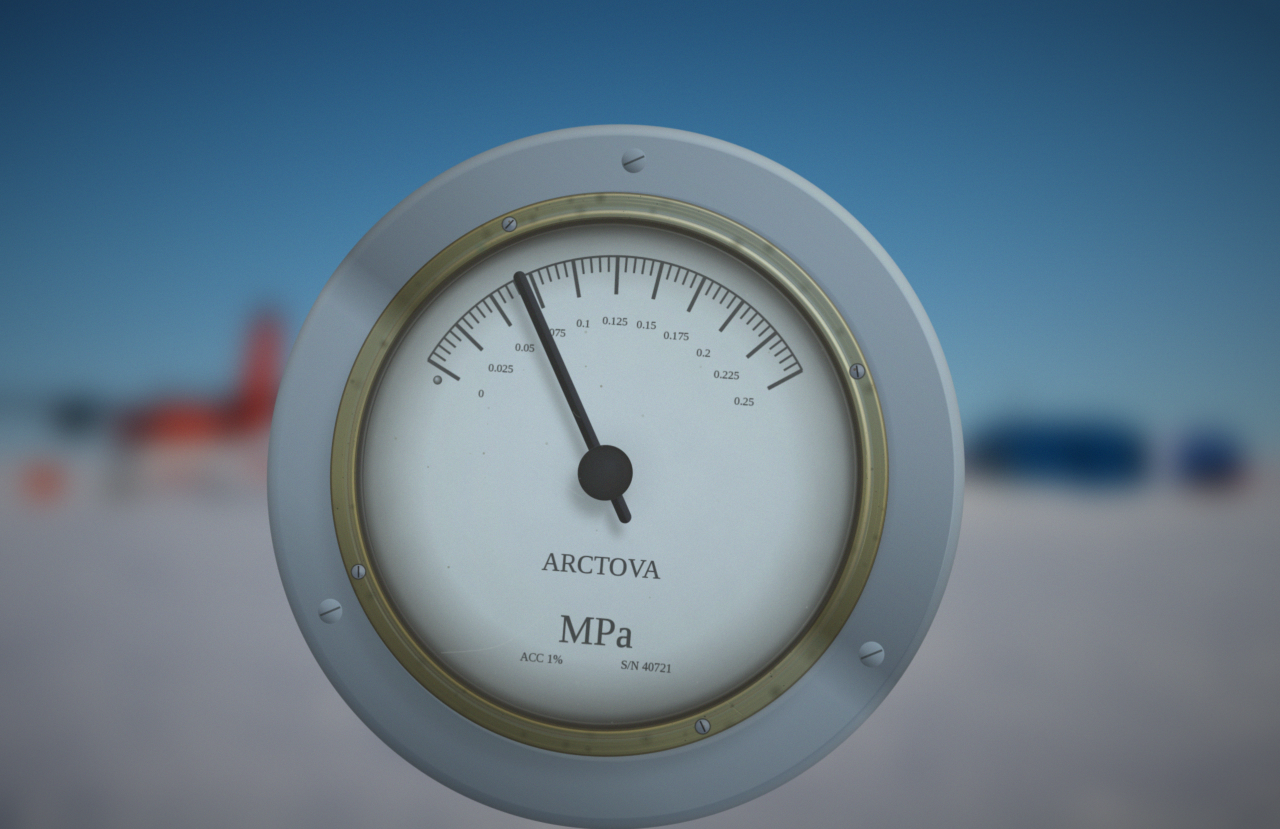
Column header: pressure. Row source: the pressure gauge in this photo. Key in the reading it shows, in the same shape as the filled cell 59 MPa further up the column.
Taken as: 0.07 MPa
